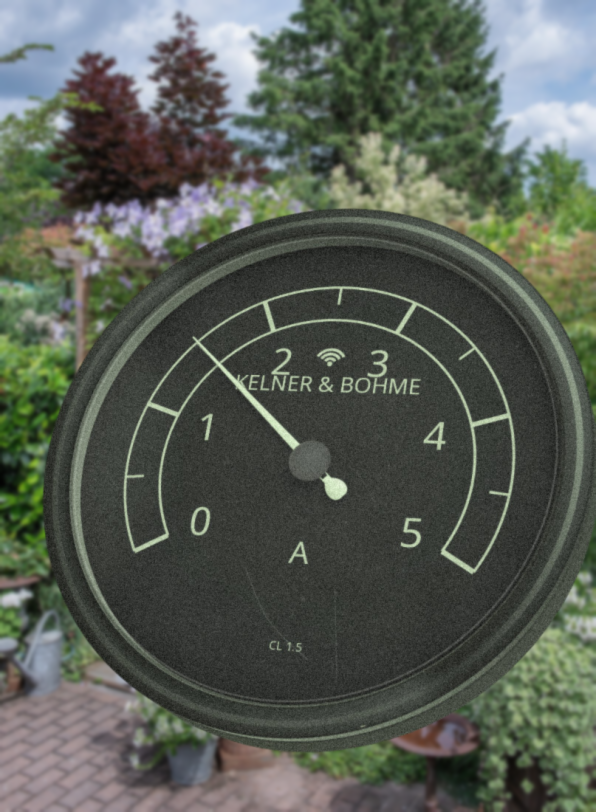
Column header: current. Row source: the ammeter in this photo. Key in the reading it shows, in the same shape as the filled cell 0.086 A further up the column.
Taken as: 1.5 A
